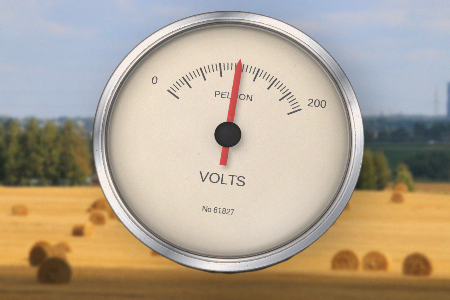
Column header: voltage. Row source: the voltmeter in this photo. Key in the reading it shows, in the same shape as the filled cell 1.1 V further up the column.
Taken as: 100 V
